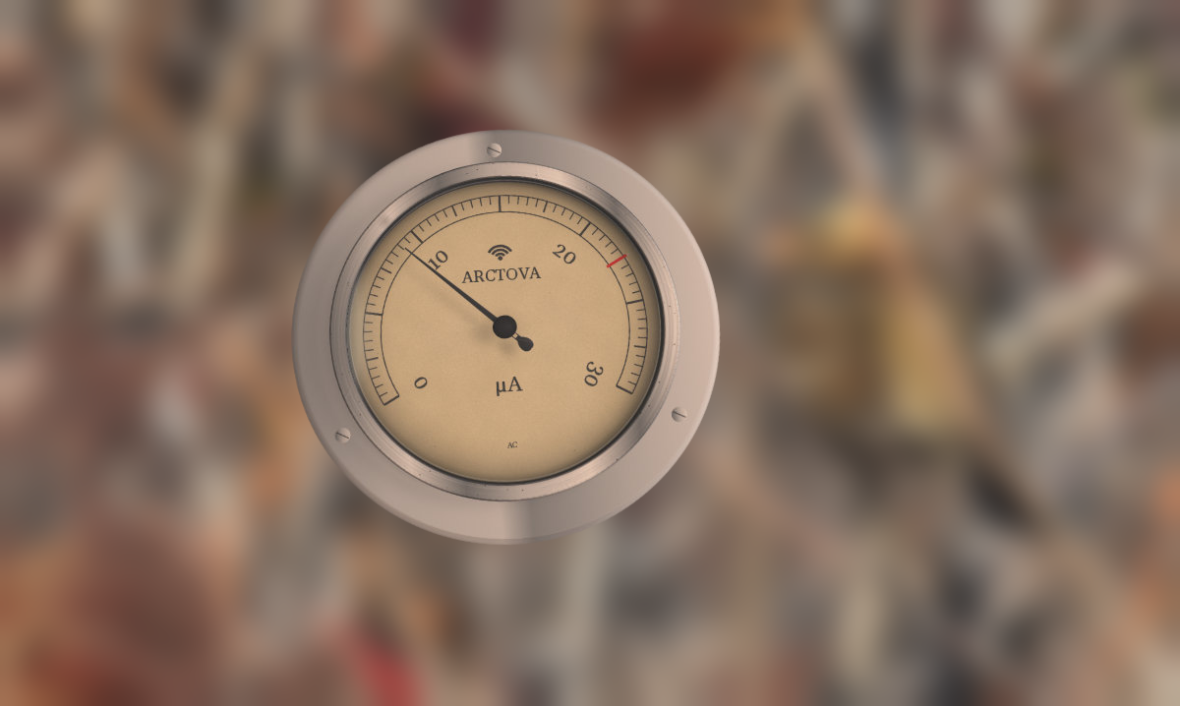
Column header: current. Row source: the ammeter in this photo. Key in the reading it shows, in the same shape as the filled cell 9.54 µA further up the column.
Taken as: 9 µA
